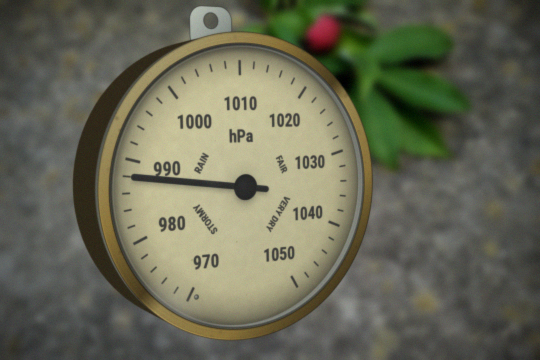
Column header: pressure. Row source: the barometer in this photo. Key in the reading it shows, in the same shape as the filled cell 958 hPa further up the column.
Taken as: 988 hPa
